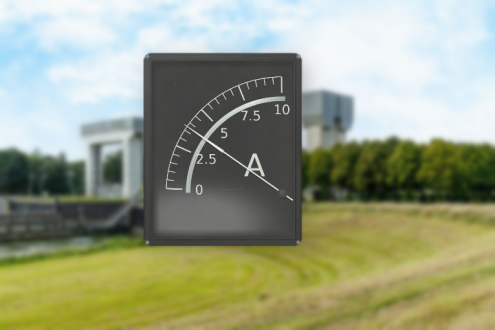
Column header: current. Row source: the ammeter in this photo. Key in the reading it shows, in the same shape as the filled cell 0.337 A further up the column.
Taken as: 3.75 A
